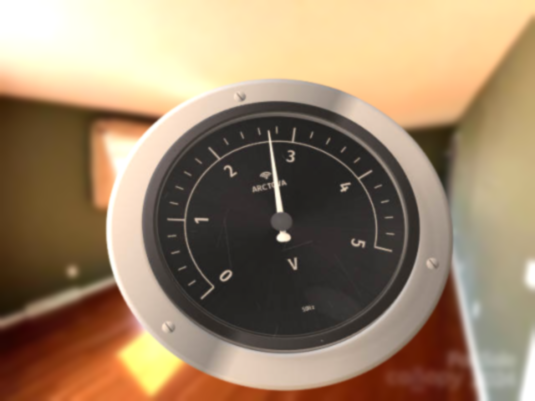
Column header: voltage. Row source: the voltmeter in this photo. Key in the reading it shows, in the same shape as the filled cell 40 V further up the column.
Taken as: 2.7 V
